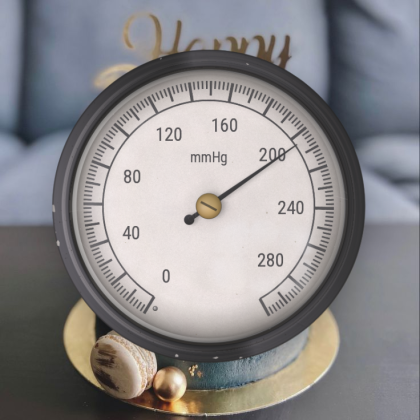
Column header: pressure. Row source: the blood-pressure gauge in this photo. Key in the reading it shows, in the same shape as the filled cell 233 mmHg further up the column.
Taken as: 204 mmHg
